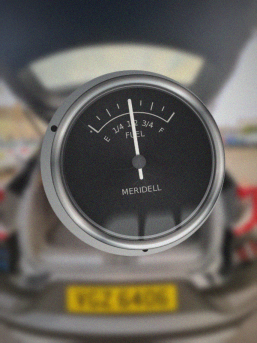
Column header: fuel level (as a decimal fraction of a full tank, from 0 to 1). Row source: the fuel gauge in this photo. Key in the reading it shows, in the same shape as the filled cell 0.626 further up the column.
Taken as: 0.5
